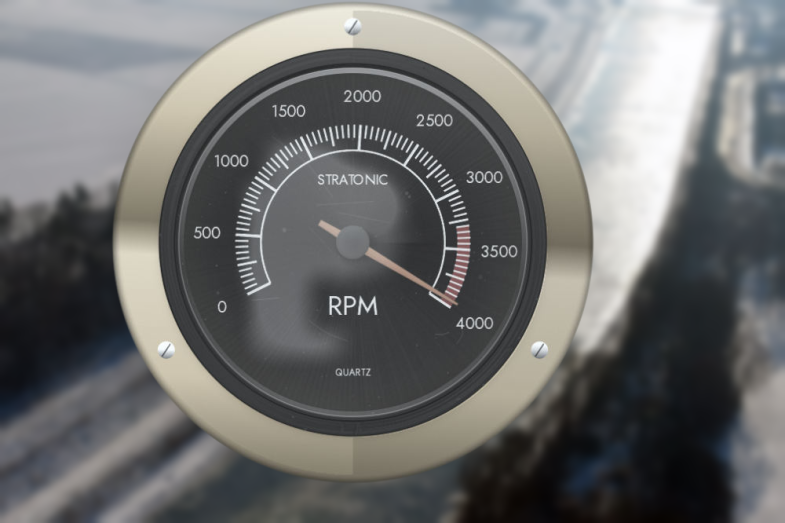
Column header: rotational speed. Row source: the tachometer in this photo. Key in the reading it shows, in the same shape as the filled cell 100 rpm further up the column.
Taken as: 3950 rpm
